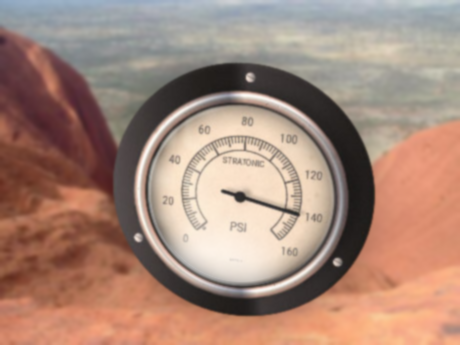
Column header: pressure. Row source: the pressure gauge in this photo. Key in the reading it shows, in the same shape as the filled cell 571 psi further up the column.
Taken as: 140 psi
